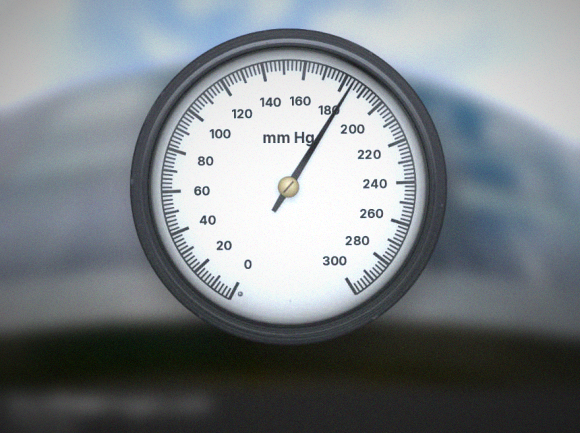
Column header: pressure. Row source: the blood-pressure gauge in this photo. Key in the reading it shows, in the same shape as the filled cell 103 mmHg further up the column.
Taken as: 184 mmHg
